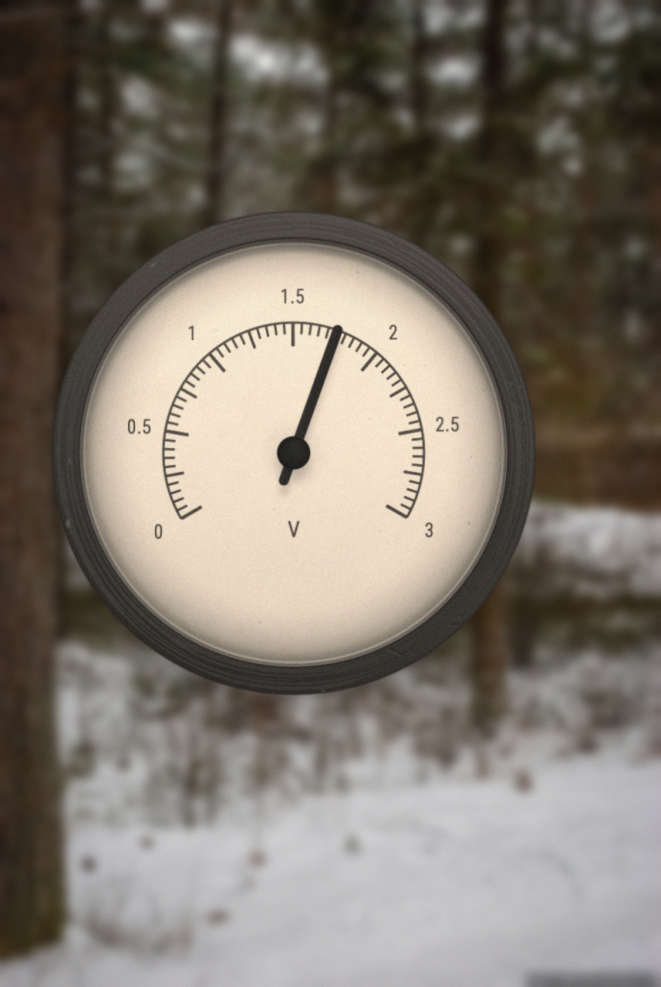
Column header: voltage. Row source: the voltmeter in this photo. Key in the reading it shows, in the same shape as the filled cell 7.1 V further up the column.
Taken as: 1.75 V
